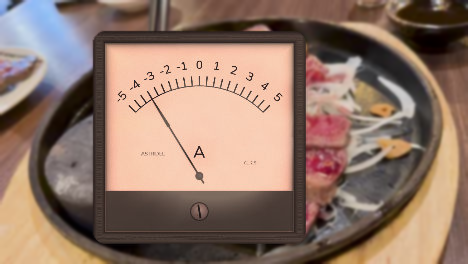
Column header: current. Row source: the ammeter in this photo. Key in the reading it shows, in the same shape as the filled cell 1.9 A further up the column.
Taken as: -3.5 A
